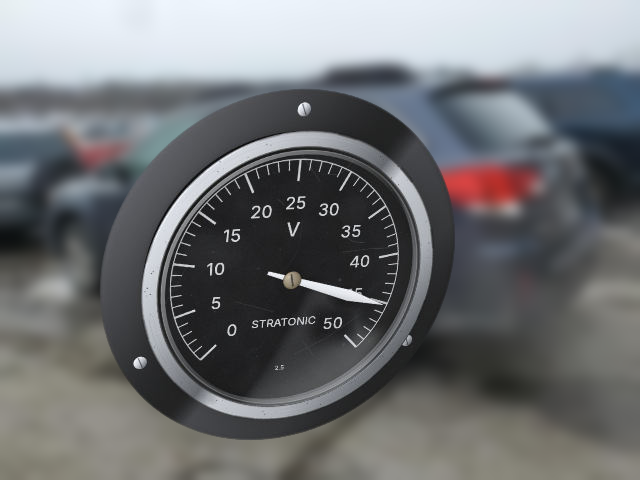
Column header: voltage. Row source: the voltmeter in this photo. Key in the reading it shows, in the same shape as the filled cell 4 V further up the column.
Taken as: 45 V
